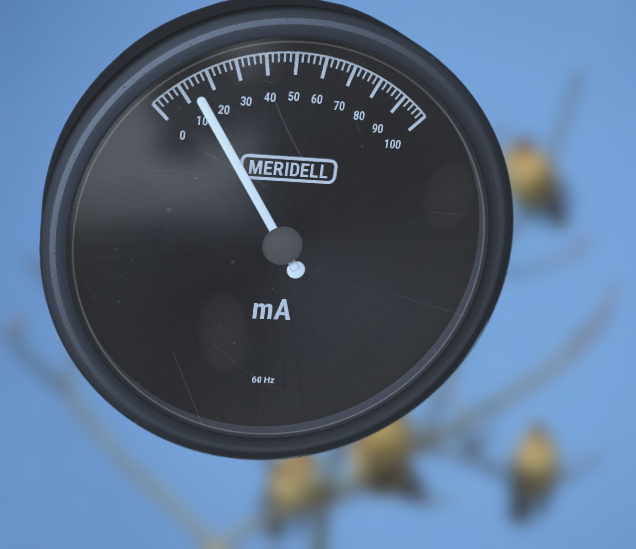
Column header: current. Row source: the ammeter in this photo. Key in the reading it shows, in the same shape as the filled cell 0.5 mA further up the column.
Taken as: 14 mA
